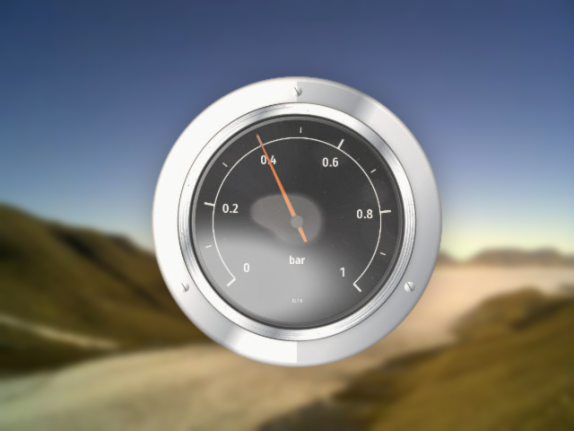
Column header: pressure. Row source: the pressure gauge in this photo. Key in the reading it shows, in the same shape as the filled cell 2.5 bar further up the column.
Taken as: 0.4 bar
